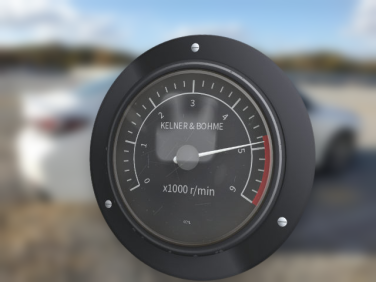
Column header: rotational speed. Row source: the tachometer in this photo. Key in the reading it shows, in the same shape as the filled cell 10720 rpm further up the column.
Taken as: 4900 rpm
